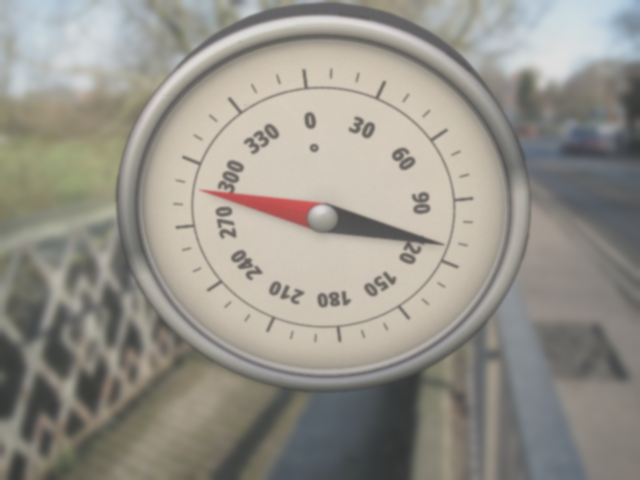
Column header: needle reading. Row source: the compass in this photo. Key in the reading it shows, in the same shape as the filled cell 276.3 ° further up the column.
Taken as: 290 °
